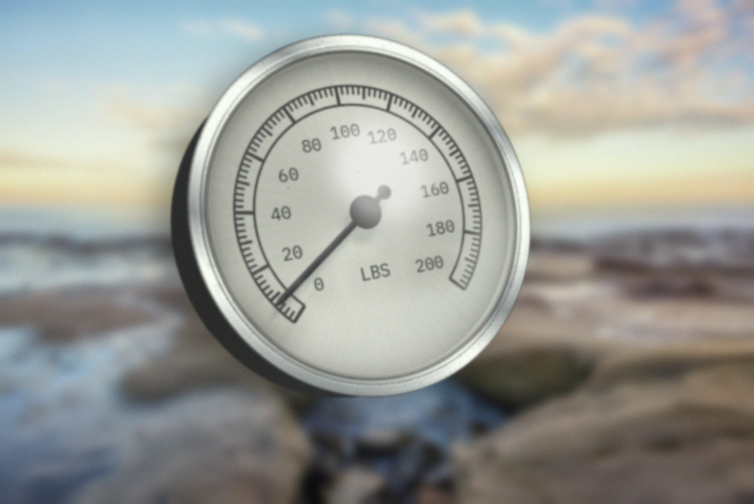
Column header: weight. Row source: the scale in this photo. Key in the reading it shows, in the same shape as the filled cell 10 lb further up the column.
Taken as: 8 lb
